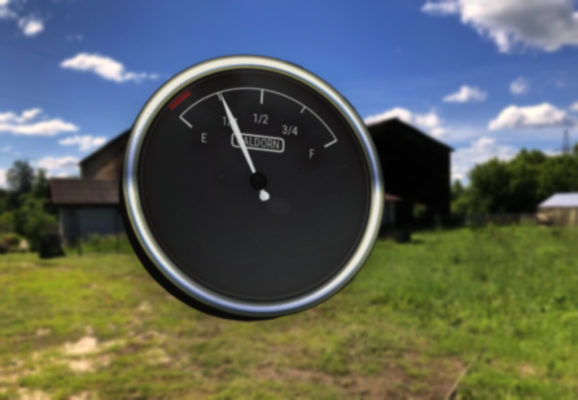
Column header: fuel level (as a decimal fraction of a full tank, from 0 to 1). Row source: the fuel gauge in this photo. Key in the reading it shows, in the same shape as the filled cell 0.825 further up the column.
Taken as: 0.25
